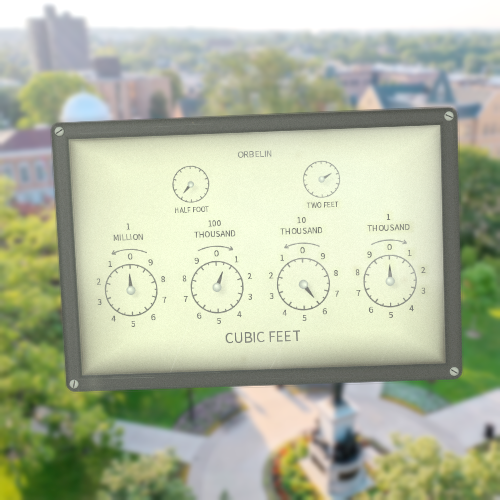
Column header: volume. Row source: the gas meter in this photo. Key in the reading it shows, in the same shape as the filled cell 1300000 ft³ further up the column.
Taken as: 6000 ft³
